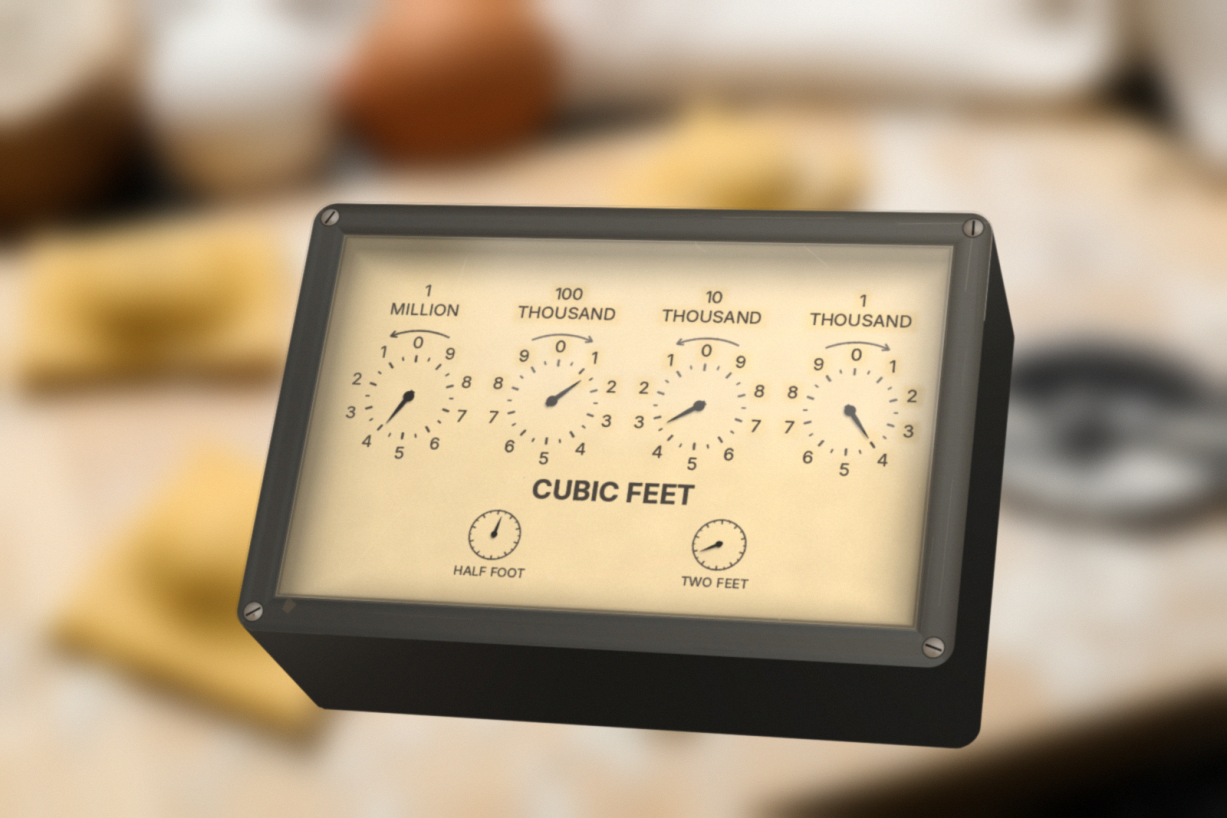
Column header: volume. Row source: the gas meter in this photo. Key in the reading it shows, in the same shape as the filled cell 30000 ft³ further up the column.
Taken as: 413400 ft³
